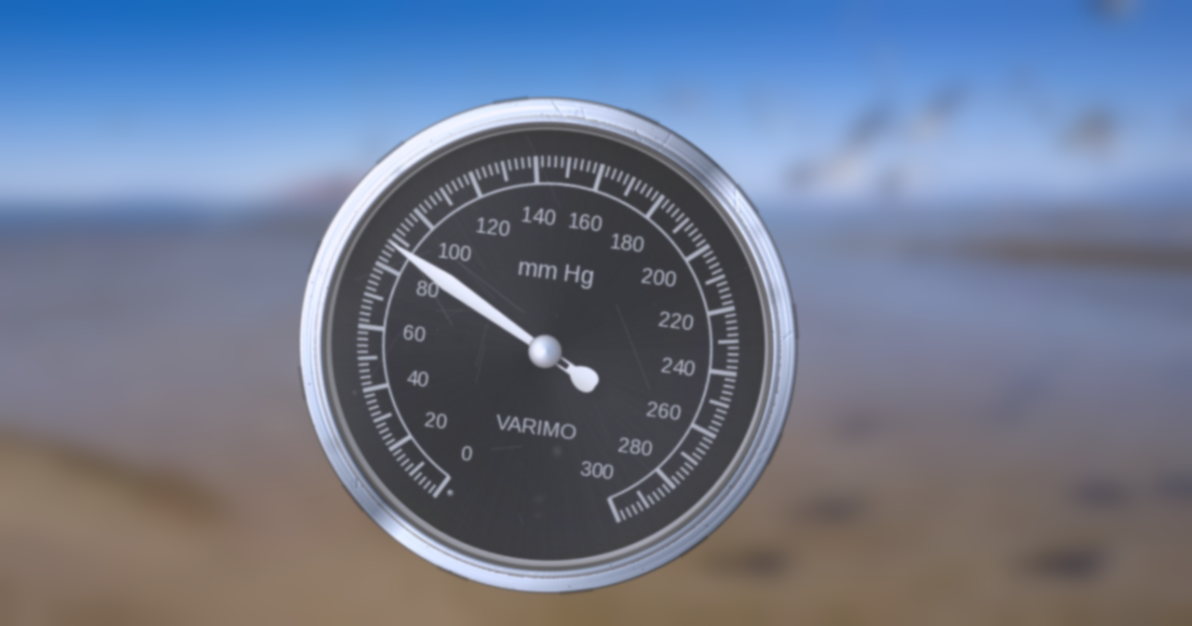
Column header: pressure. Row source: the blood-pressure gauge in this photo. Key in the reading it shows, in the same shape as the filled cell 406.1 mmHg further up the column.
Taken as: 88 mmHg
